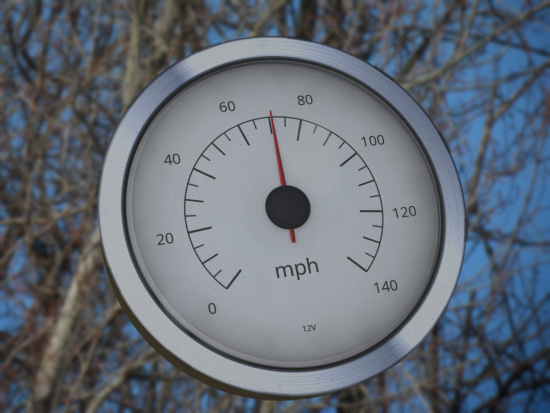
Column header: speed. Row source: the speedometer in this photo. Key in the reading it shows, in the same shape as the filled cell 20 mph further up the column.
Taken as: 70 mph
